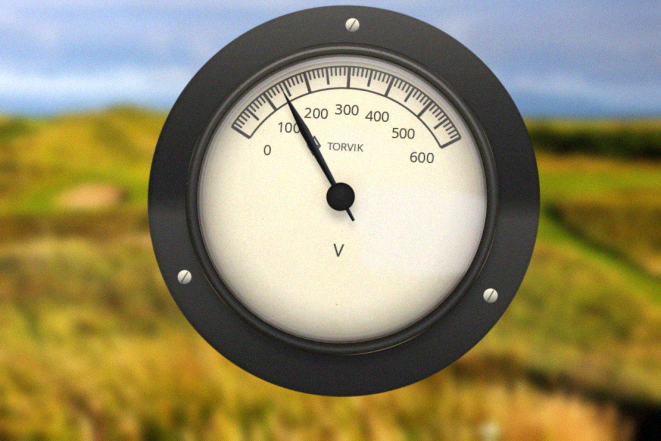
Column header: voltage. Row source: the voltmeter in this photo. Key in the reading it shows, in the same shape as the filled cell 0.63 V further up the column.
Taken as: 140 V
